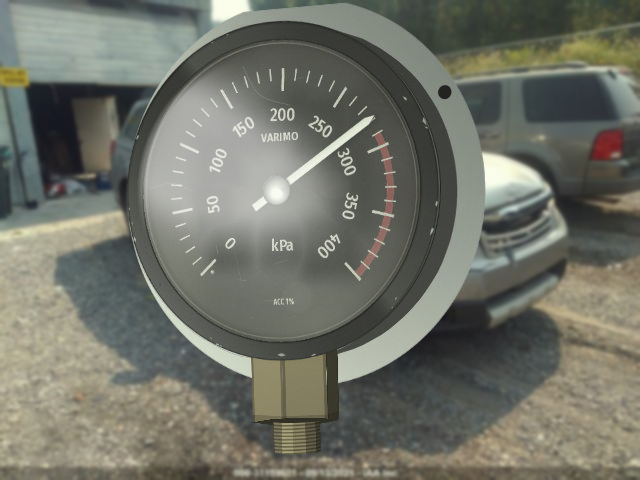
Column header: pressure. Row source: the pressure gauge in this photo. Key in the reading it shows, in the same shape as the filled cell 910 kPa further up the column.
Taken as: 280 kPa
